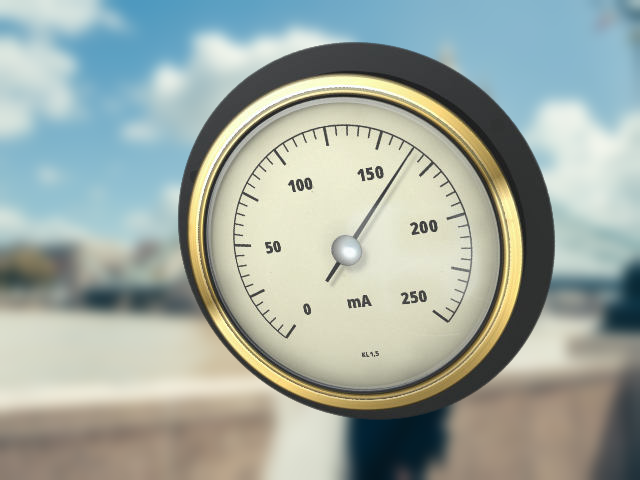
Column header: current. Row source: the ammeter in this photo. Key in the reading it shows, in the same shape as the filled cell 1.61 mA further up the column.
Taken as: 165 mA
